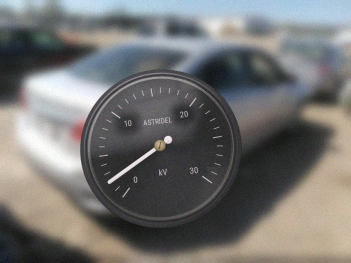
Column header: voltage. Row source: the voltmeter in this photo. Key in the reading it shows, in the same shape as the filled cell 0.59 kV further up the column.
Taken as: 2 kV
